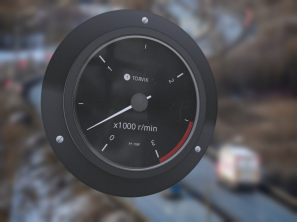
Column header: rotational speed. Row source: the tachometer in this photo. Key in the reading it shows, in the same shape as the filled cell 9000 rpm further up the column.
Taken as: 250 rpm
